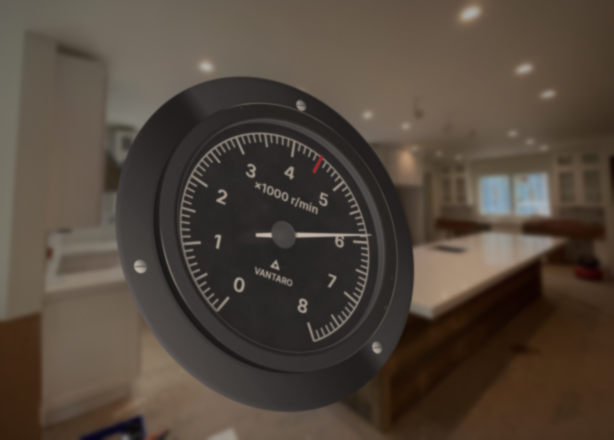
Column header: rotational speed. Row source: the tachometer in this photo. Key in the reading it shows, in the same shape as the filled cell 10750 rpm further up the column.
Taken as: 5900 rpm
